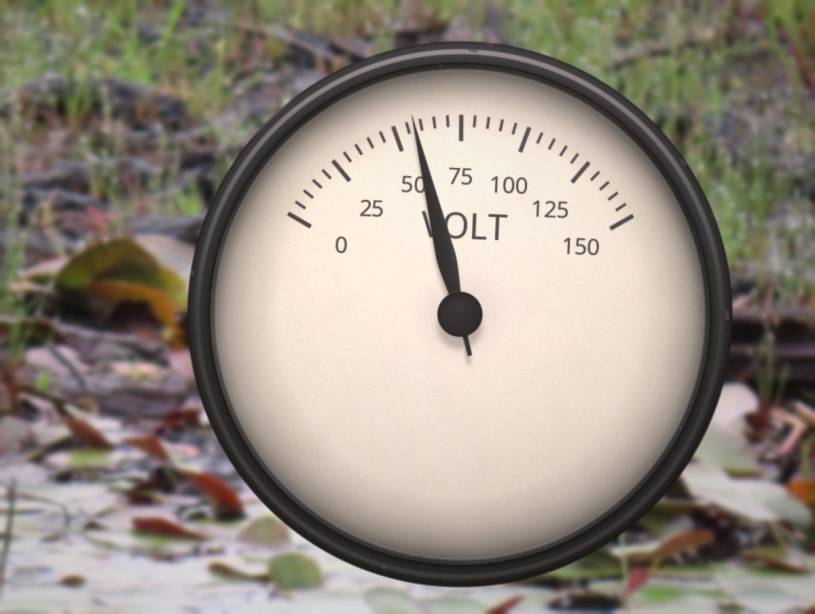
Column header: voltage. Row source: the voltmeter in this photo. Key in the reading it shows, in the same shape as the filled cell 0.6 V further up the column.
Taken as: 57.5 V
